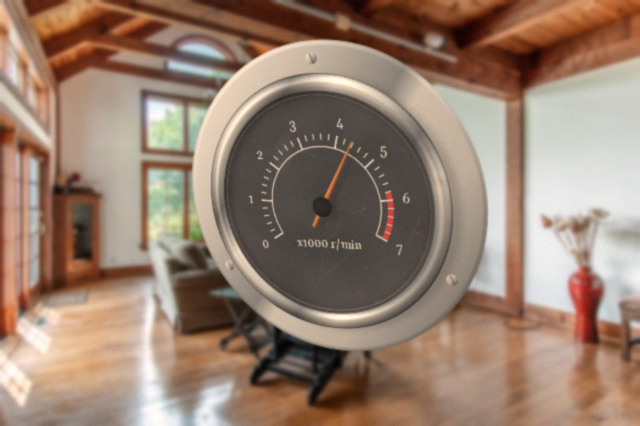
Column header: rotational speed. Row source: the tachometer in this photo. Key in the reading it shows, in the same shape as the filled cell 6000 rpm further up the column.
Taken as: 4400 rpm
